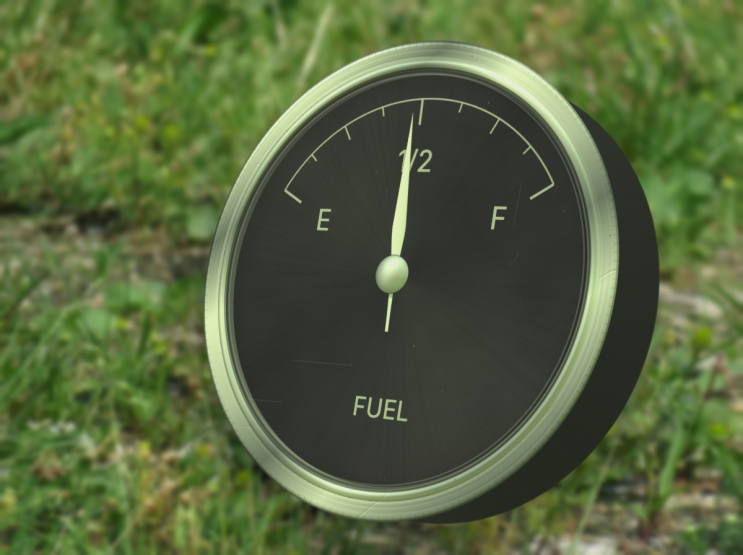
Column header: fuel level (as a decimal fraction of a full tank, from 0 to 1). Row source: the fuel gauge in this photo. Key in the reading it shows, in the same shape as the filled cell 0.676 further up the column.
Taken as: 0.5
